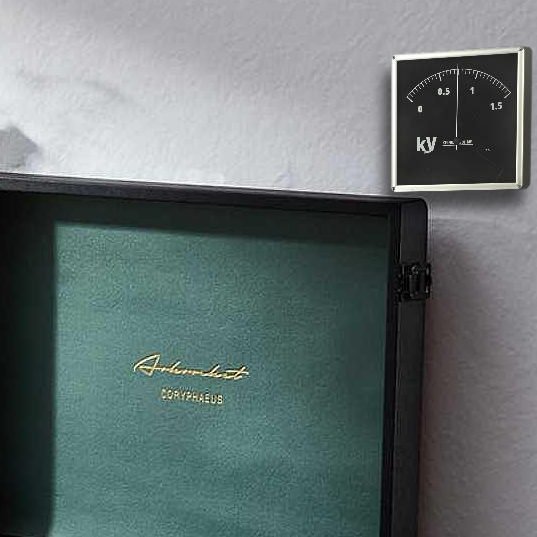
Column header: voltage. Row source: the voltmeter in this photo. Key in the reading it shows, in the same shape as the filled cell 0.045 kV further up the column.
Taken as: 0.75 kV
